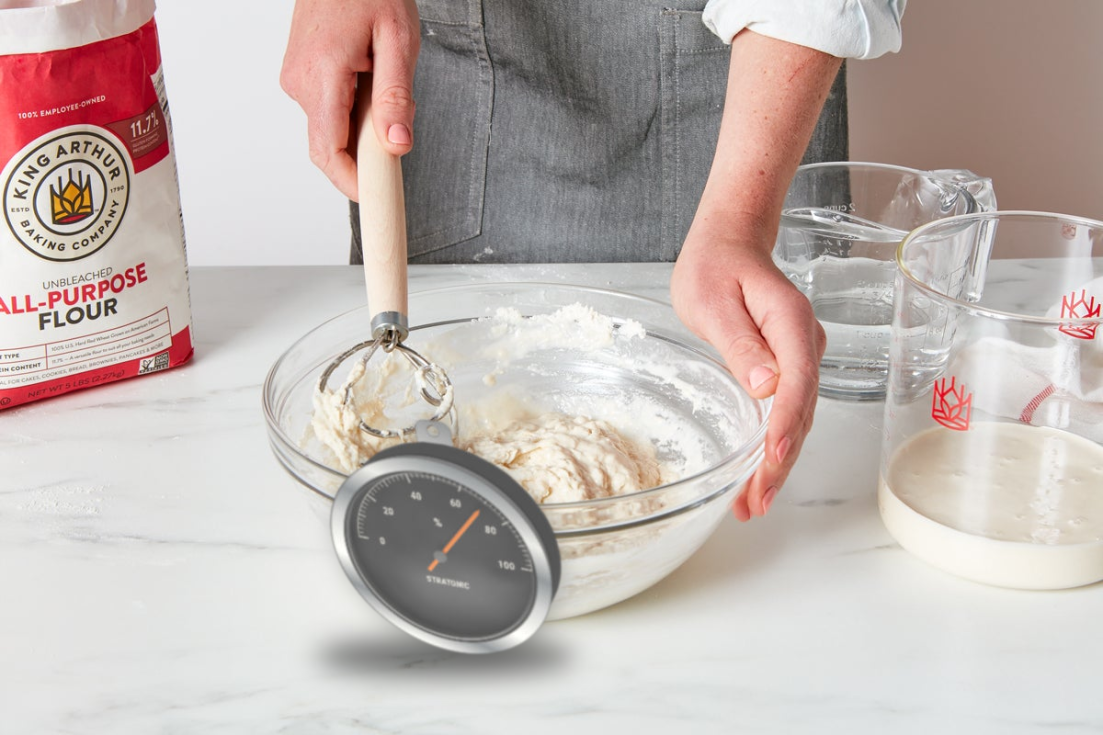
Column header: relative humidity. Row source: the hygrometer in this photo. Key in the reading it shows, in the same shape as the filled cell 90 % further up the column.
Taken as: 70 %
